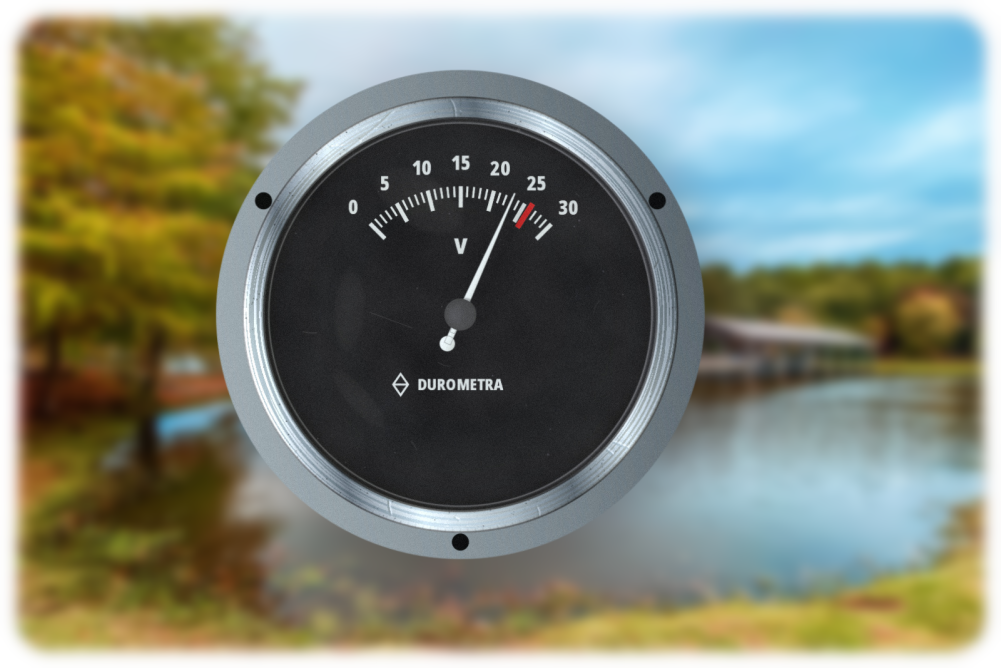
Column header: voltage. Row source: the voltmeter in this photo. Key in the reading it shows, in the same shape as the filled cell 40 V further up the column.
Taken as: 23 V
